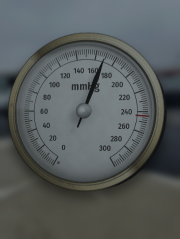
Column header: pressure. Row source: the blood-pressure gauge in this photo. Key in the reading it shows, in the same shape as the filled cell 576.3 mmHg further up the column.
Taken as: 170 mmHg
